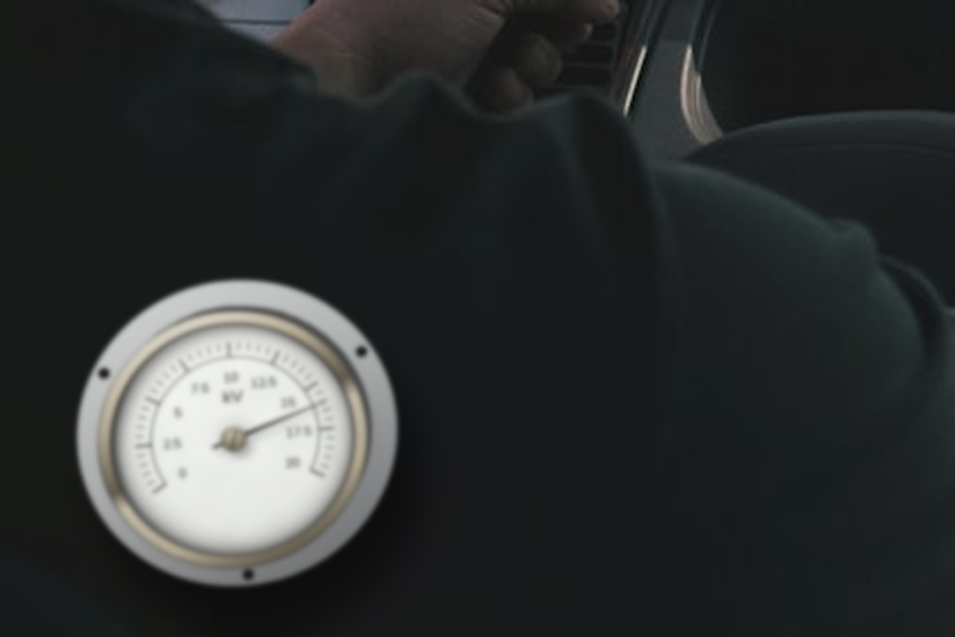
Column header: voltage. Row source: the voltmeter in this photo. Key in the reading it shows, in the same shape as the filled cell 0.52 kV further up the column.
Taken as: 16 kV
